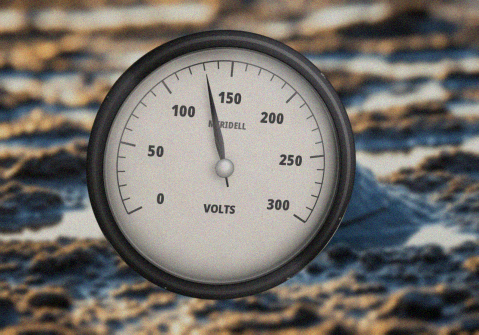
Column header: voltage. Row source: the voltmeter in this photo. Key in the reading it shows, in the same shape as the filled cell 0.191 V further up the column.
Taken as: 130 V
